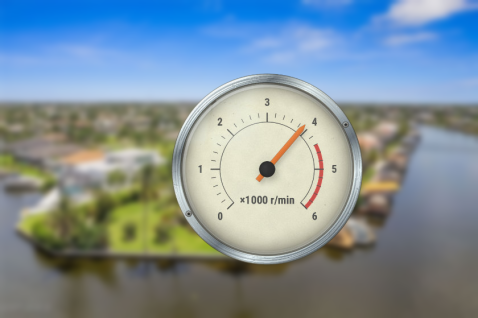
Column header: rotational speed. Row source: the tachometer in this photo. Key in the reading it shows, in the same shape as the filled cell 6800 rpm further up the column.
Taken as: 3900 rpm
